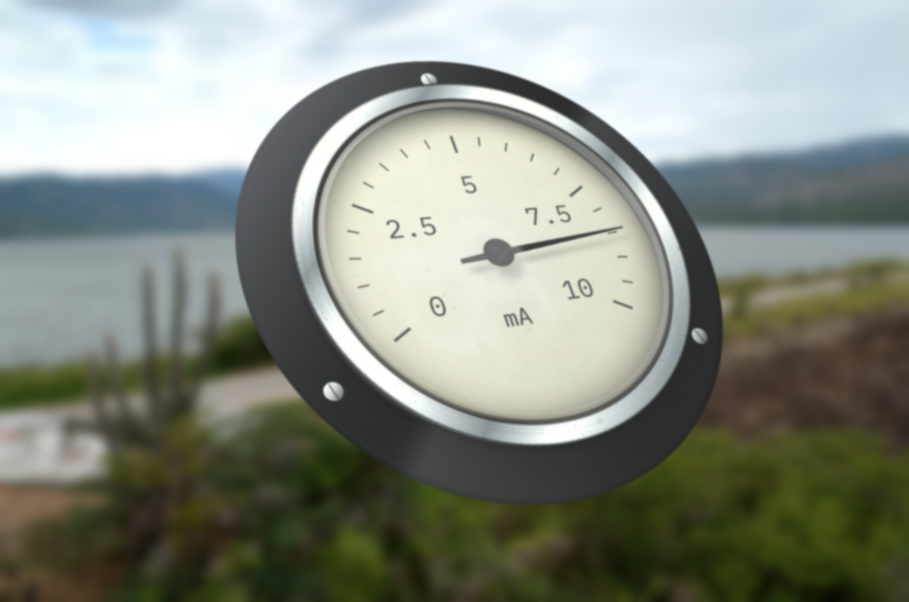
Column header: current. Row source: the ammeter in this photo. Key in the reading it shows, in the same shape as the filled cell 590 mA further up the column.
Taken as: 8.5 mA
